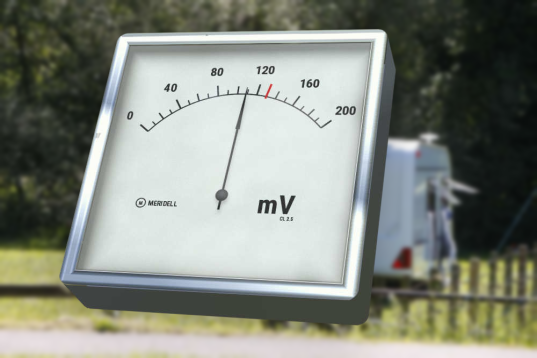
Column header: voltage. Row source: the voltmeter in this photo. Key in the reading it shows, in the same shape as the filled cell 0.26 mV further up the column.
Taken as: 110 mV
